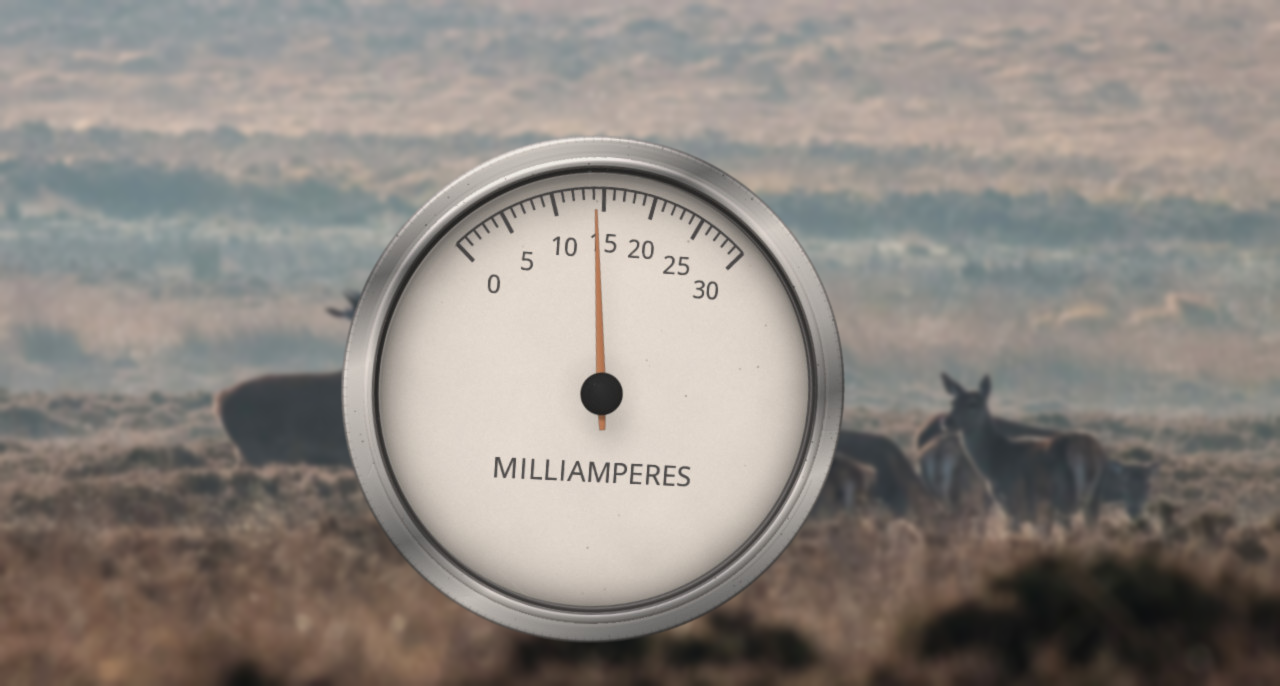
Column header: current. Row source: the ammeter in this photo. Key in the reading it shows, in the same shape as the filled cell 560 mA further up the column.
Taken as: 14 mA
